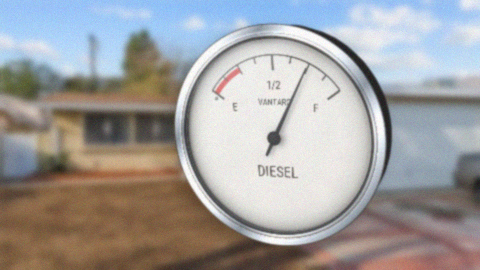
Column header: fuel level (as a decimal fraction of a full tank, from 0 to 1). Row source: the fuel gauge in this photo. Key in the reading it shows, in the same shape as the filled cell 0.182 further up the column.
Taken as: 0.75
